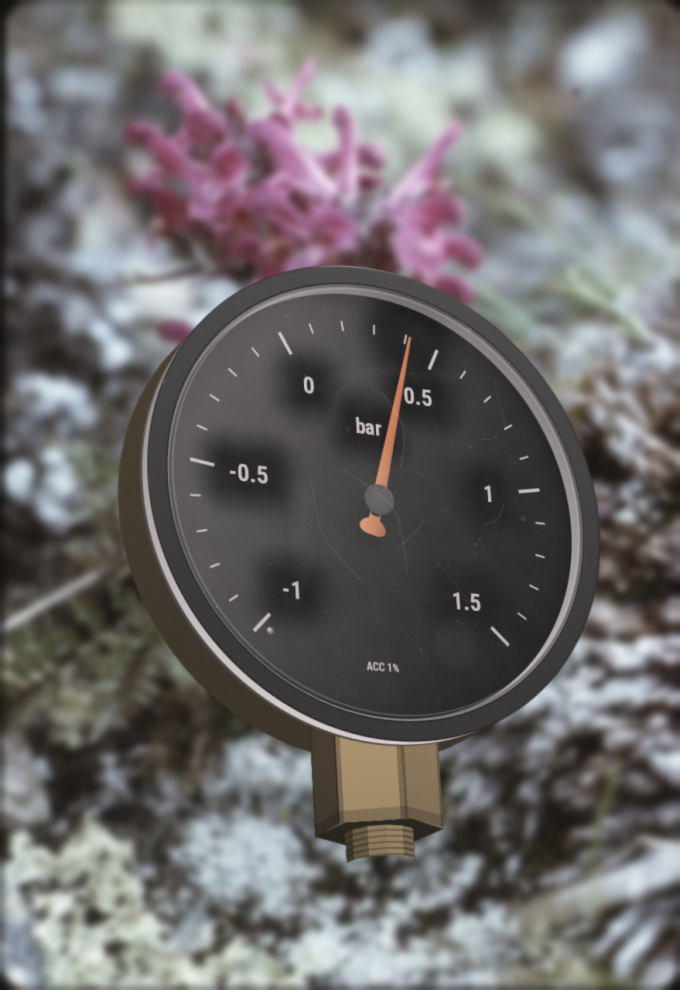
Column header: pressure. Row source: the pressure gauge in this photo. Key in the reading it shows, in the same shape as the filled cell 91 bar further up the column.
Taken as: 0.4 bar
